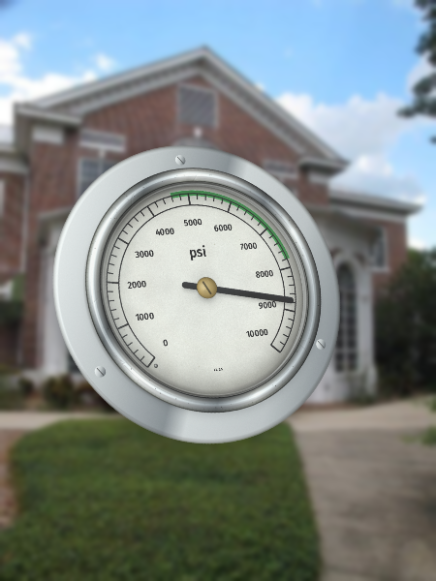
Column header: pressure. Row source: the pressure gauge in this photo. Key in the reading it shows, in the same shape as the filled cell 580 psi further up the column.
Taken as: 8800 psi
